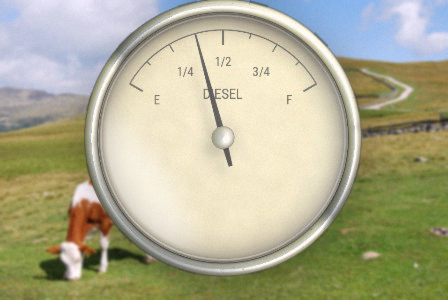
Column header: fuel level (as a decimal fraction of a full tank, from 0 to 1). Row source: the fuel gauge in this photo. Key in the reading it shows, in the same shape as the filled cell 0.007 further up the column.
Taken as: 0.375
